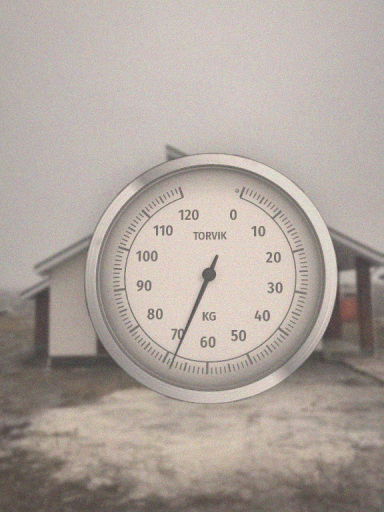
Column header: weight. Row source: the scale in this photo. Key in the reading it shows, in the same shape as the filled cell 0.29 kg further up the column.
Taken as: 68 kg
